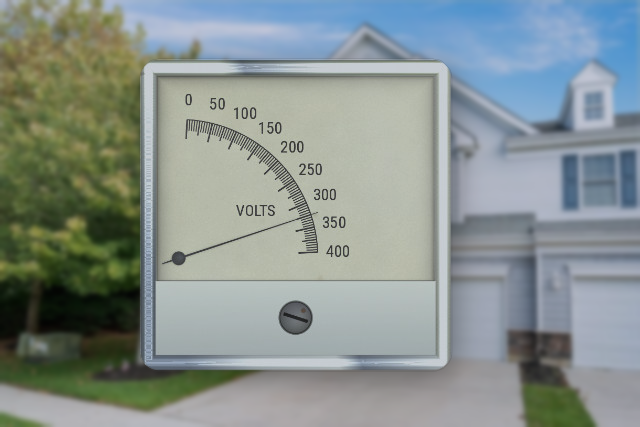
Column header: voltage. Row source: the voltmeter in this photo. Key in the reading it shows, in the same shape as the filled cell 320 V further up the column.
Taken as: 325 V
